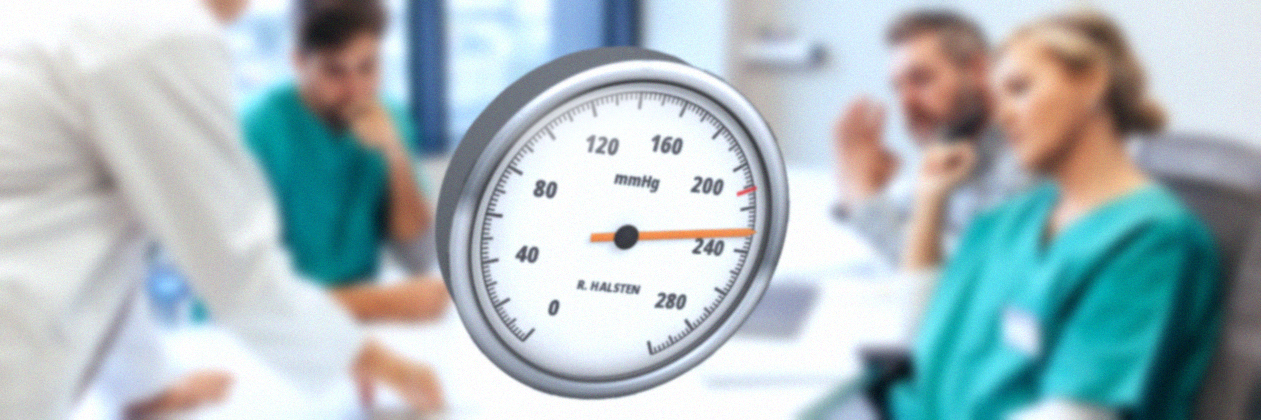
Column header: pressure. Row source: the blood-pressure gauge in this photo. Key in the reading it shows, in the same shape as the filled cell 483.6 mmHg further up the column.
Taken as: 230 mmHg
